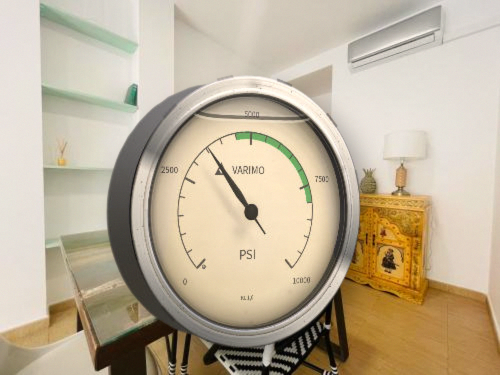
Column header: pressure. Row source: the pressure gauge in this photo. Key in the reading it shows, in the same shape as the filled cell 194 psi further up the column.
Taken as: 3500 psi
